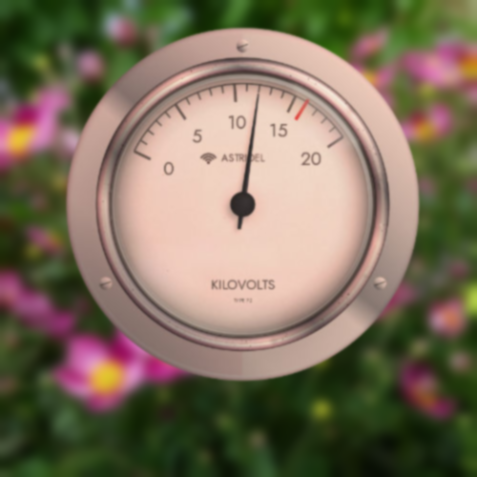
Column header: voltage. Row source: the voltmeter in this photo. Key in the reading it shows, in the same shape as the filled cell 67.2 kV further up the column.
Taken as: 12 kV
